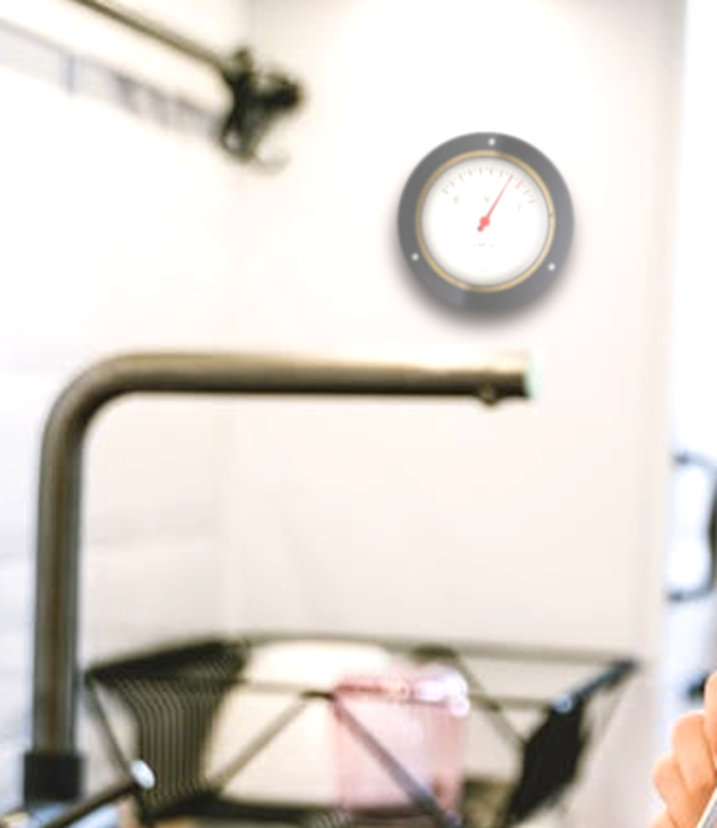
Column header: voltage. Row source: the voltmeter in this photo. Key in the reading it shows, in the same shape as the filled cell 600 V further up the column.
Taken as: 0.7 V
